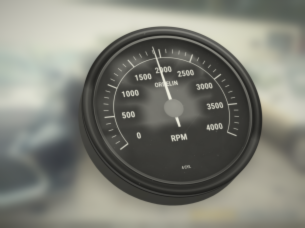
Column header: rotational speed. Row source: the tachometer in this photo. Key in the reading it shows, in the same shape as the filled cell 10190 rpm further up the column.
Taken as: 1900 rpm
